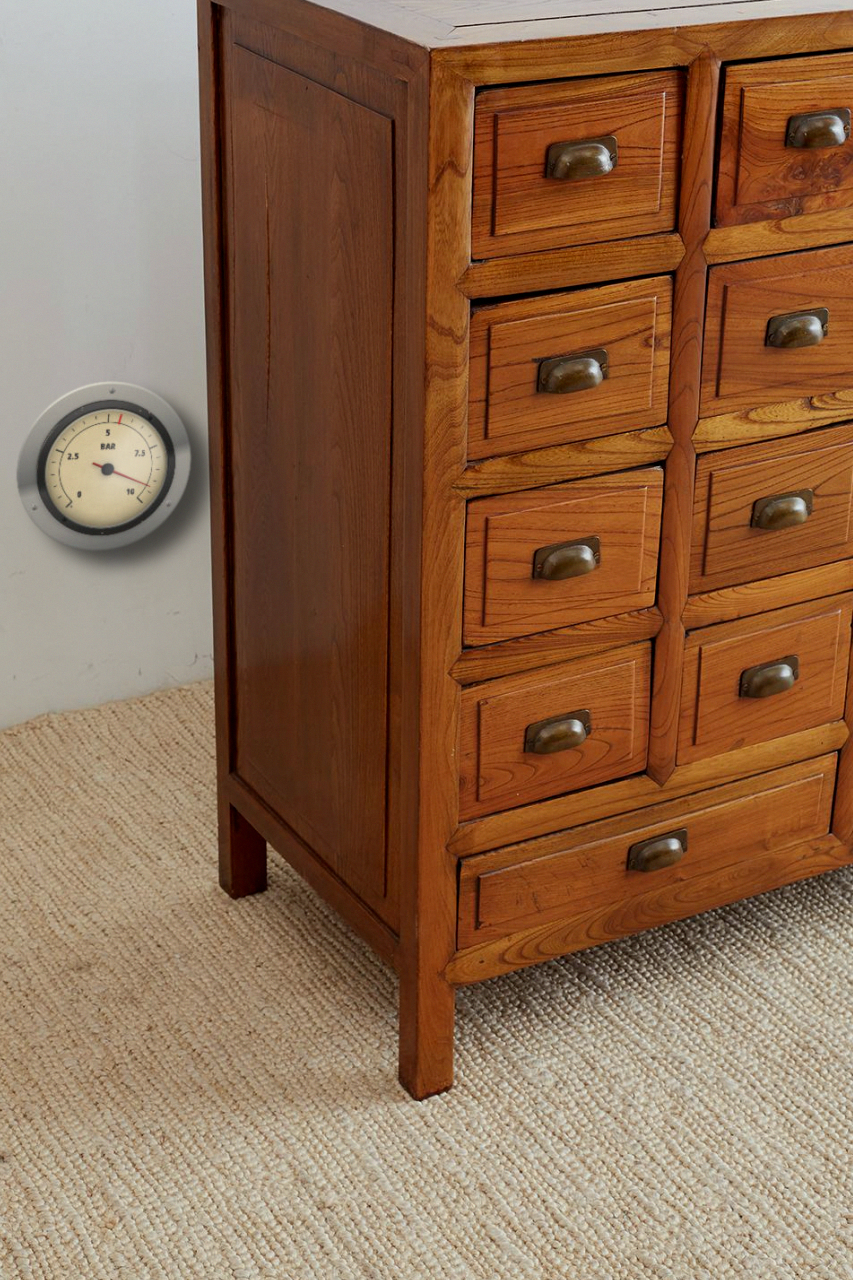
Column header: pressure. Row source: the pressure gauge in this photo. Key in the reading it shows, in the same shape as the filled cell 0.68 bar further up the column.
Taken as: 9.25 bar
